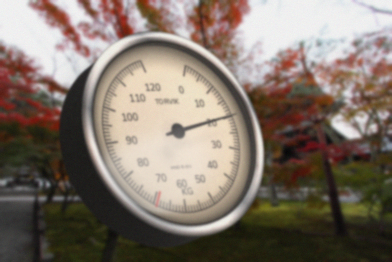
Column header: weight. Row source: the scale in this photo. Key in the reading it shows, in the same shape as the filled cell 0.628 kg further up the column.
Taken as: 20 kg
